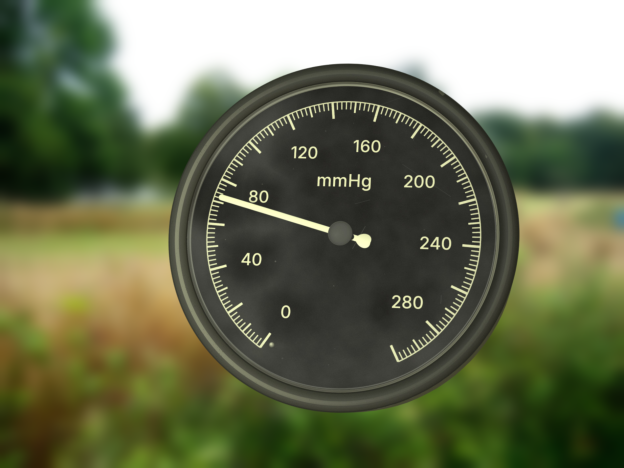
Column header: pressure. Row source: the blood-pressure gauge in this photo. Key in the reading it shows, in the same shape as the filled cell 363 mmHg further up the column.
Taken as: 72 mmHg
